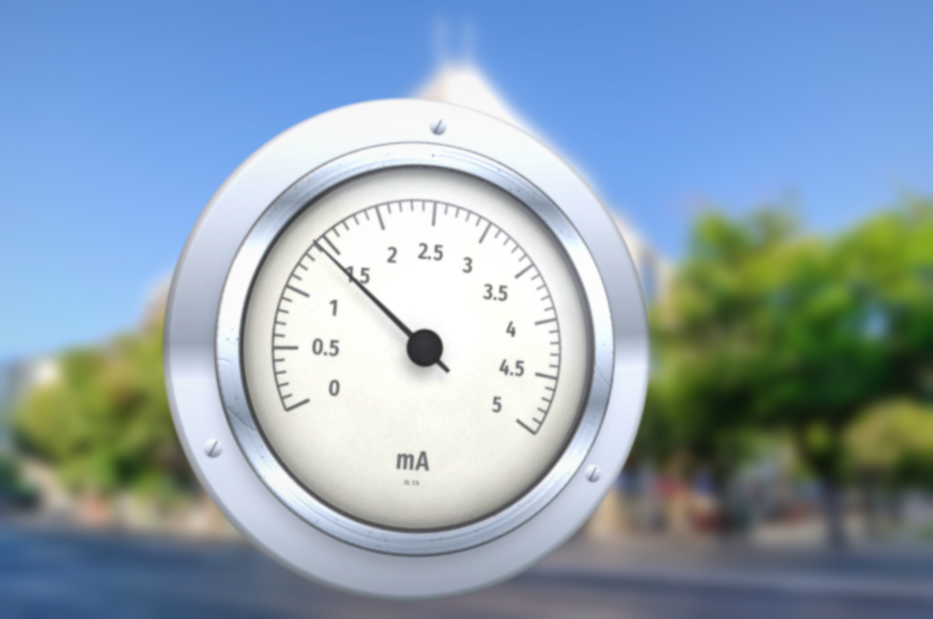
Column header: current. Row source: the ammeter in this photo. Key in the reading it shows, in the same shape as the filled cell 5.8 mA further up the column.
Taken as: 1.4 mA
